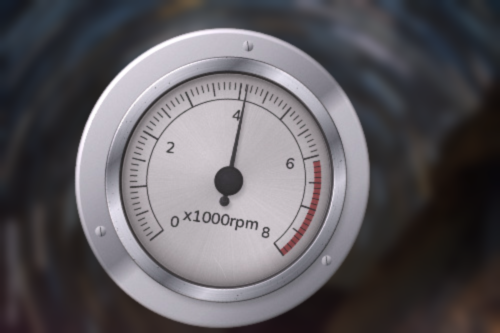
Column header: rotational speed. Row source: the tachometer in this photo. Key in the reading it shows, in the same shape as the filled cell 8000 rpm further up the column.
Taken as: 4100 rpm
